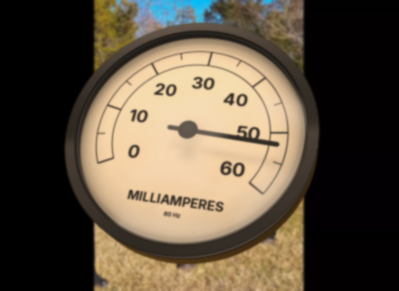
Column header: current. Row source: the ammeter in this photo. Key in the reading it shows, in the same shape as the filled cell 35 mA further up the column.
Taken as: 52.5 mA
